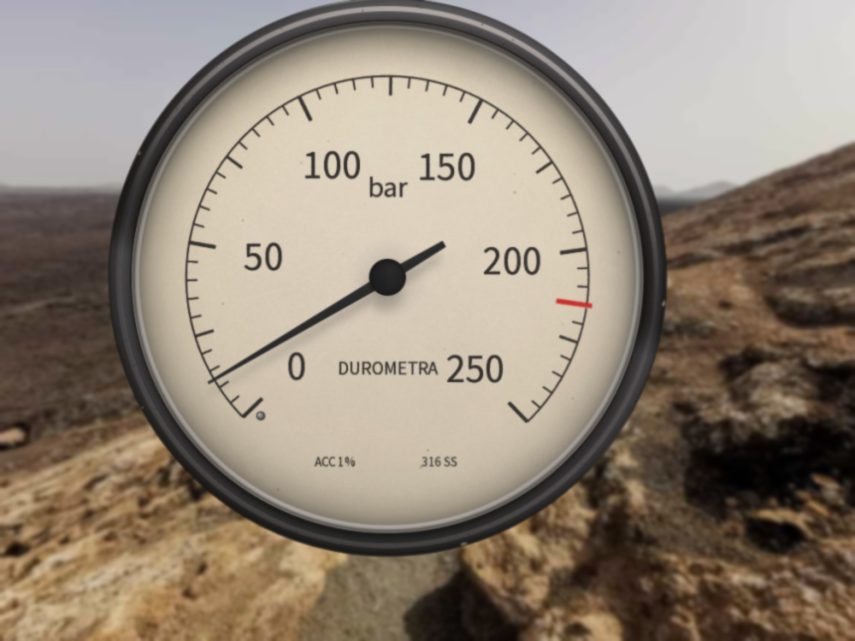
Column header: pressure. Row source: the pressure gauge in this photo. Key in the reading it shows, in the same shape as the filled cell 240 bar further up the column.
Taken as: 12.5 bar
